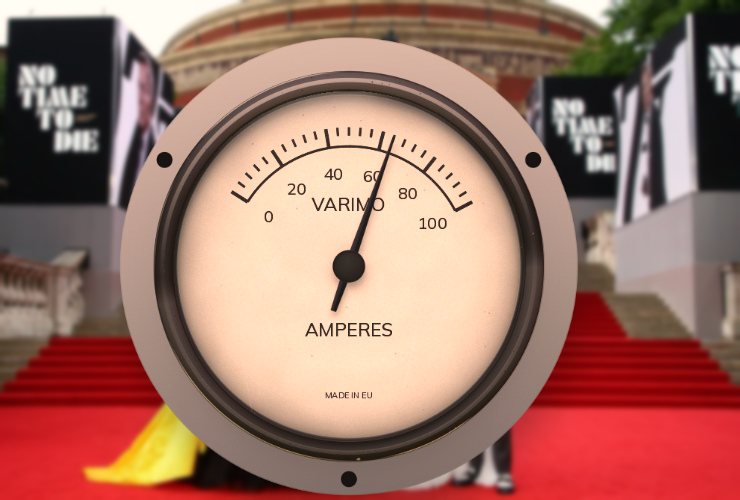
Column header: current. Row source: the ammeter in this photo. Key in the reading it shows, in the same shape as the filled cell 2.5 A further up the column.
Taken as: 64 A
